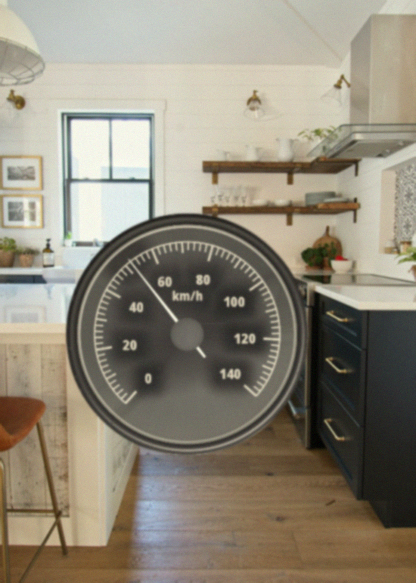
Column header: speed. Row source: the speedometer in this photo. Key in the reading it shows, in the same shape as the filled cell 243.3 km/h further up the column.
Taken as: 52 km/h
